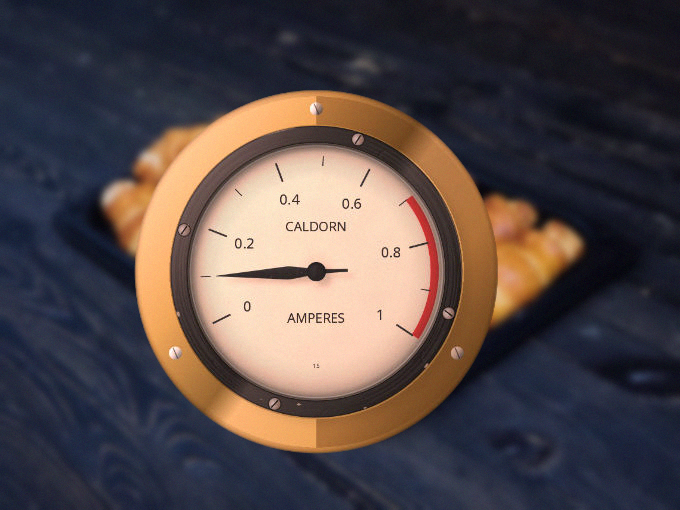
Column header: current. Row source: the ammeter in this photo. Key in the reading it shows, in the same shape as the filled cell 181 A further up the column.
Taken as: 0.1 A
